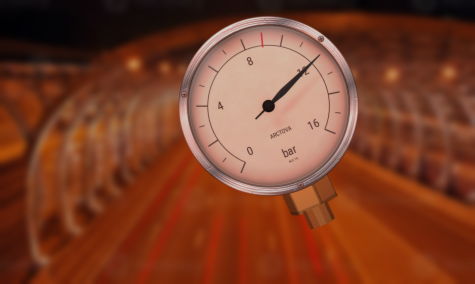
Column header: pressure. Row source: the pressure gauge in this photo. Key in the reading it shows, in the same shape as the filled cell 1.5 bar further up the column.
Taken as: 12 bar
